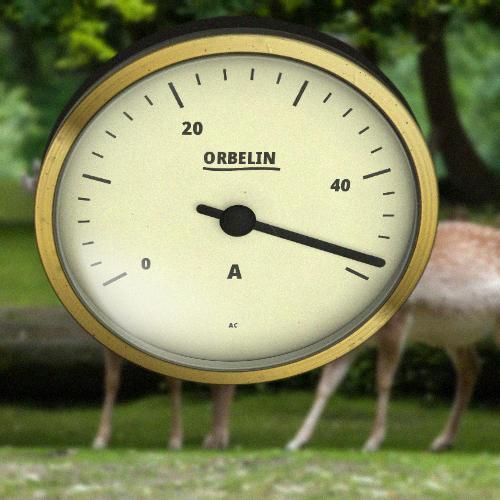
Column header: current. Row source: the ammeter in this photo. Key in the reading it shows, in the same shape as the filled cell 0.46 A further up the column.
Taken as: 48 A
